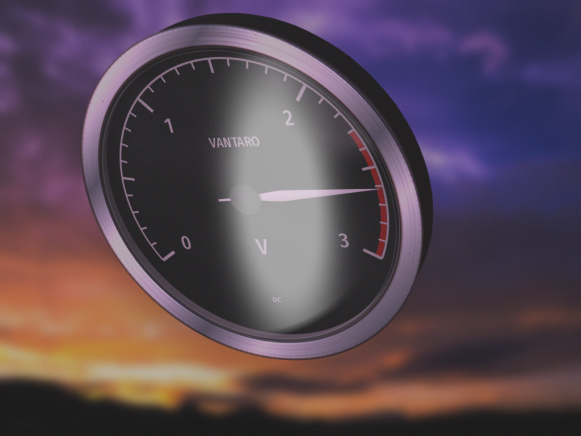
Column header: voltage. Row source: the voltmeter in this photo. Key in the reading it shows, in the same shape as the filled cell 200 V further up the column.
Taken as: 2.6 V
